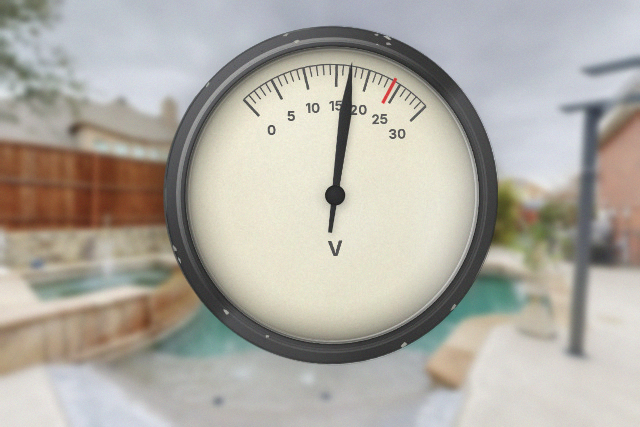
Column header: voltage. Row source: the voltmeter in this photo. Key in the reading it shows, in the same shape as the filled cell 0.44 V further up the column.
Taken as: 17 V
